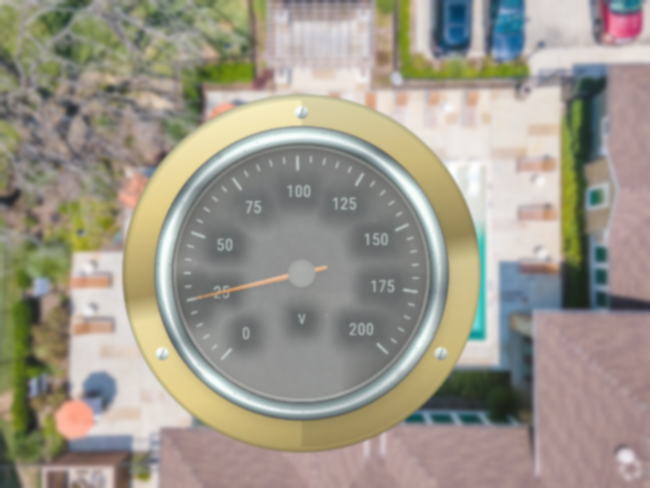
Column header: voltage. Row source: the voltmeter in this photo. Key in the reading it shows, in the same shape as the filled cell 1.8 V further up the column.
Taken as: 25 V
